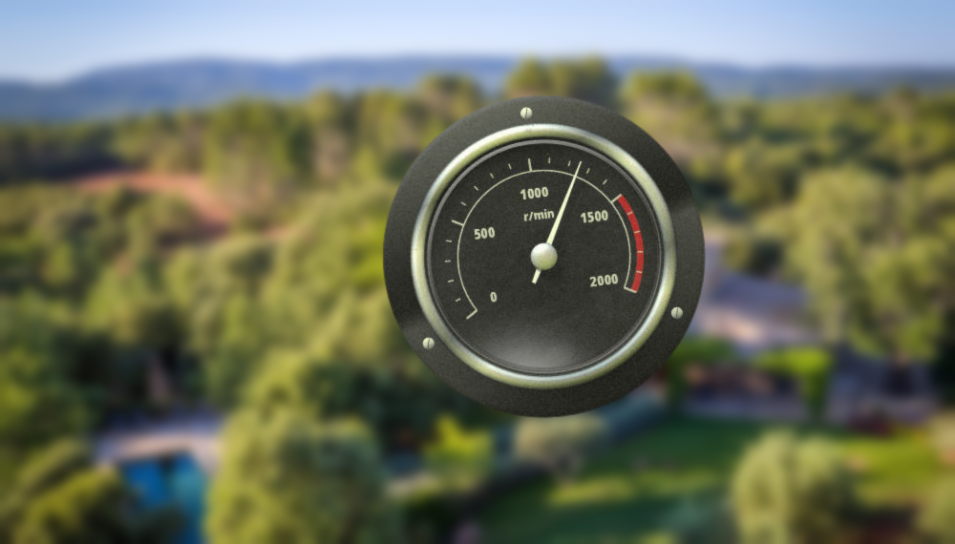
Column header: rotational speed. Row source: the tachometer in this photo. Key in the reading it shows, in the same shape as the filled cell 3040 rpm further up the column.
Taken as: 1250 rpm
